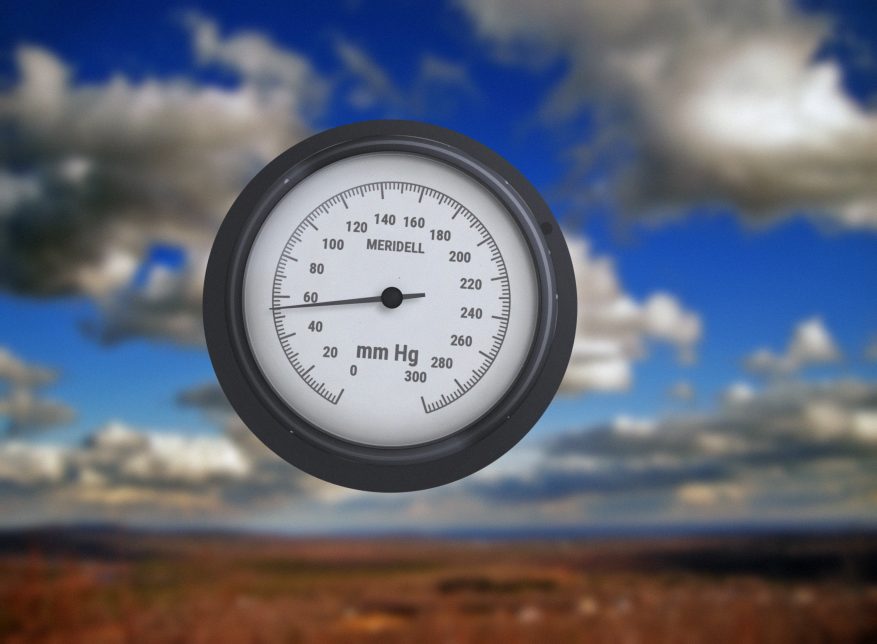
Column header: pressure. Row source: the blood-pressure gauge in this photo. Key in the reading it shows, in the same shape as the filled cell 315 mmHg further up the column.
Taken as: 54 mmHg
